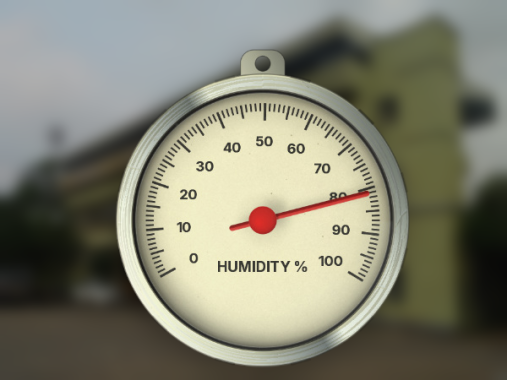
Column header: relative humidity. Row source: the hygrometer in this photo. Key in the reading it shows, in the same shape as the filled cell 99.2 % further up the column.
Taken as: 81 %
